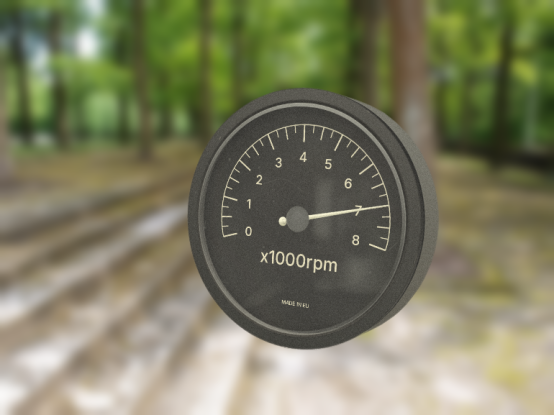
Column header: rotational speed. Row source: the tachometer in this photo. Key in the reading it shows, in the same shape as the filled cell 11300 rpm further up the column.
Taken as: 7000 rpm
